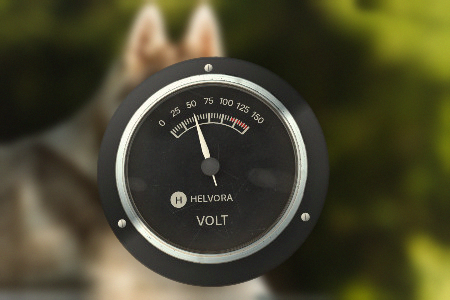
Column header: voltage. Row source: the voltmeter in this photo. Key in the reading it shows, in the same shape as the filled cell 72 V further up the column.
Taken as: 50 V
